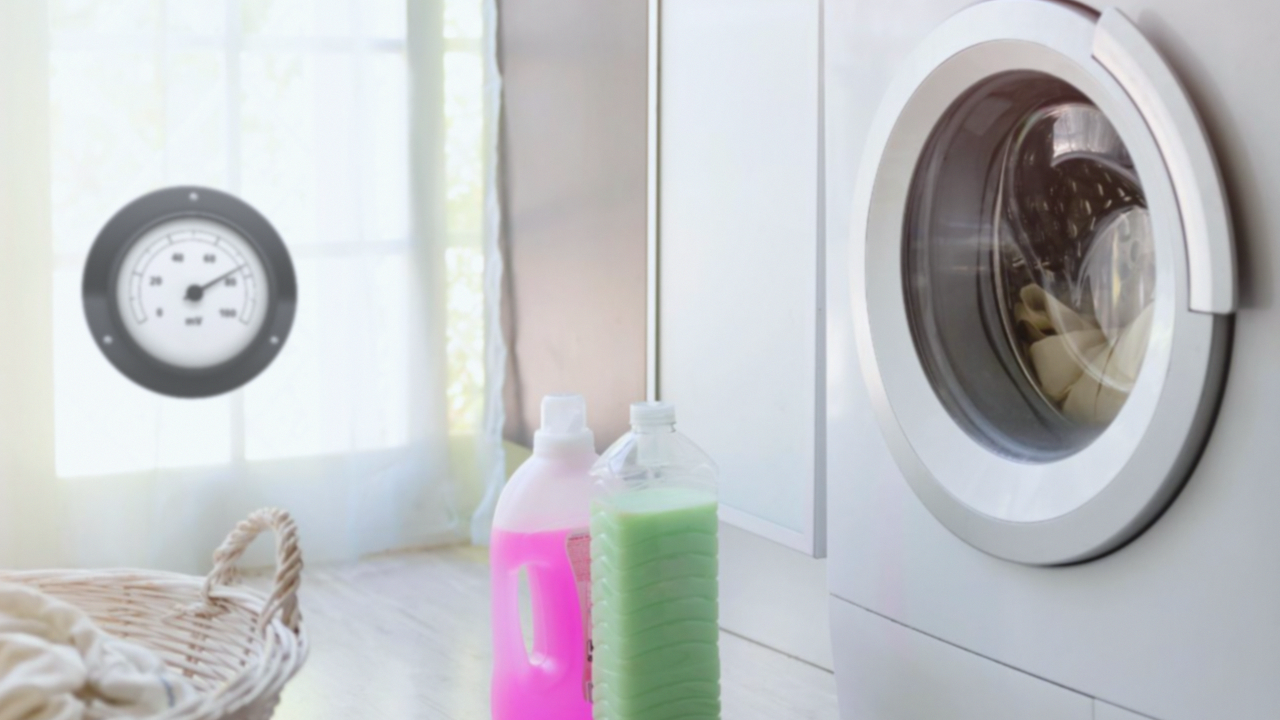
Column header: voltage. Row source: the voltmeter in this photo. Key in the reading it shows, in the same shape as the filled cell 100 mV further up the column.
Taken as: 75 mV
